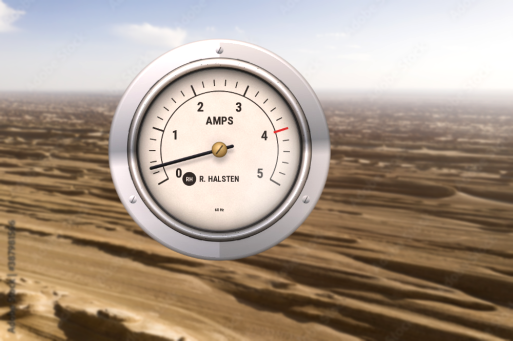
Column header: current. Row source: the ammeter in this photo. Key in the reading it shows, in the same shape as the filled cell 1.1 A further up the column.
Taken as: 0.3 A
